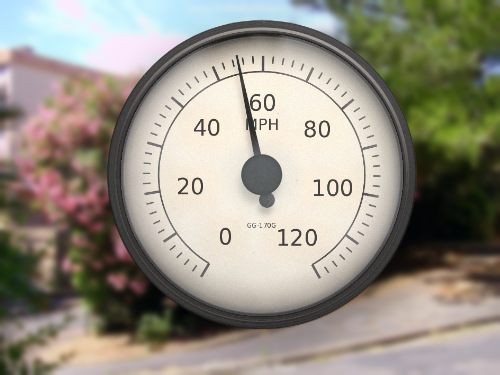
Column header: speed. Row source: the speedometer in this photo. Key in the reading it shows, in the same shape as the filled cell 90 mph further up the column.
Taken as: 55 mph
